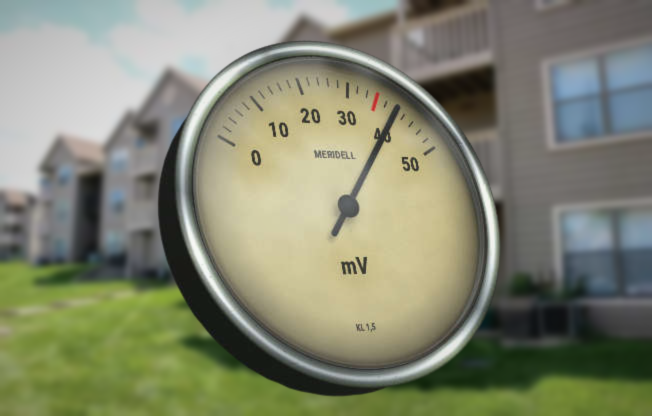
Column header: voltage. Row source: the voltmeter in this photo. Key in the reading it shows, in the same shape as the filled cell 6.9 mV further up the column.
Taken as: 40 mV
